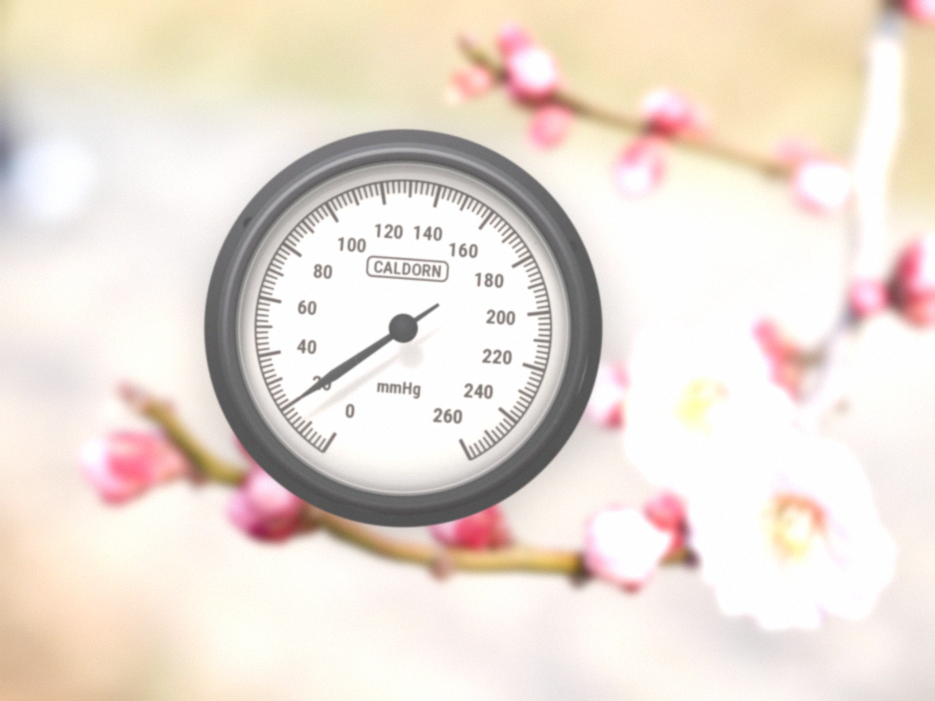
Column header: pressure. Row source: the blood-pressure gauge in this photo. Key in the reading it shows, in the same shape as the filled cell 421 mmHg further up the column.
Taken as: 20 mmHg
